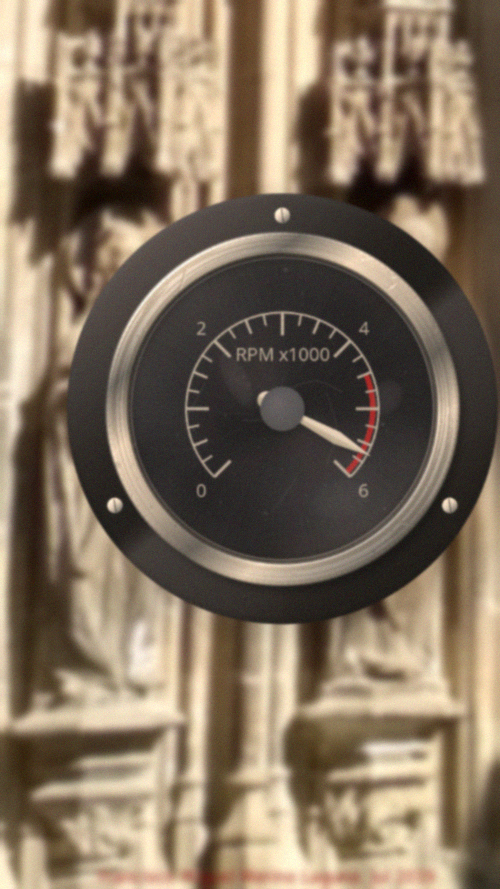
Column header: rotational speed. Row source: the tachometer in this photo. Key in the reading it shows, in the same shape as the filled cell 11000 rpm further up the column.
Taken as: 5625 rpm
